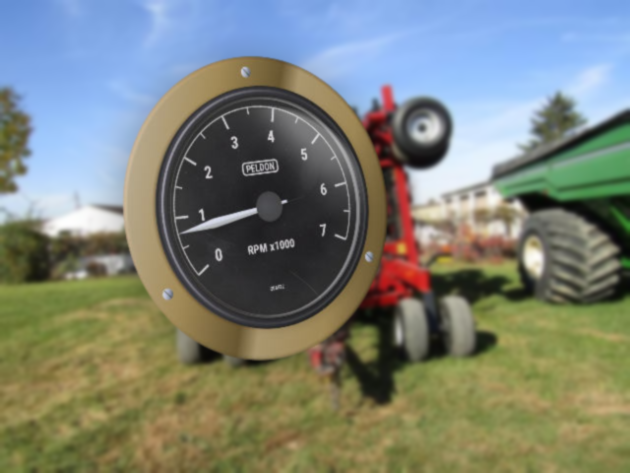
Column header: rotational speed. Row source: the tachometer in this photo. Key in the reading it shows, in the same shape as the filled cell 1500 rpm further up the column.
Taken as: 750 rpm
